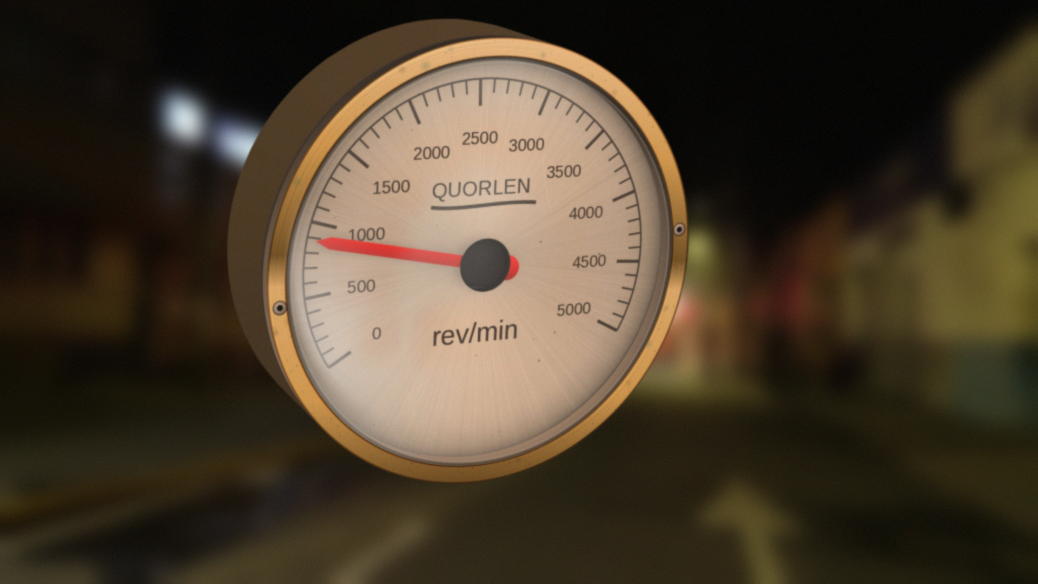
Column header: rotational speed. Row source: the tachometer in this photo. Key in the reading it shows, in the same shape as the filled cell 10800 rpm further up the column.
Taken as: 900 rpm
